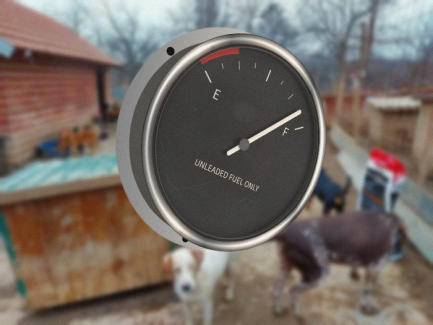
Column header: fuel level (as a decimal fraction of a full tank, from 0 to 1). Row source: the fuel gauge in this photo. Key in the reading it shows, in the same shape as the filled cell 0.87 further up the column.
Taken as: 0.875
